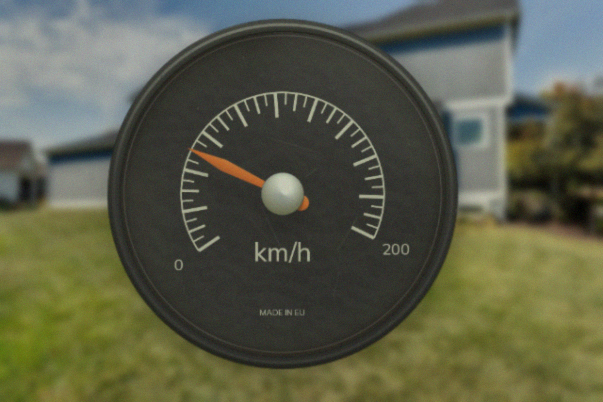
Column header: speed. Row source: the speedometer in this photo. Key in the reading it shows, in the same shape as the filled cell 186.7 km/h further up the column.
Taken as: 50 km/h
